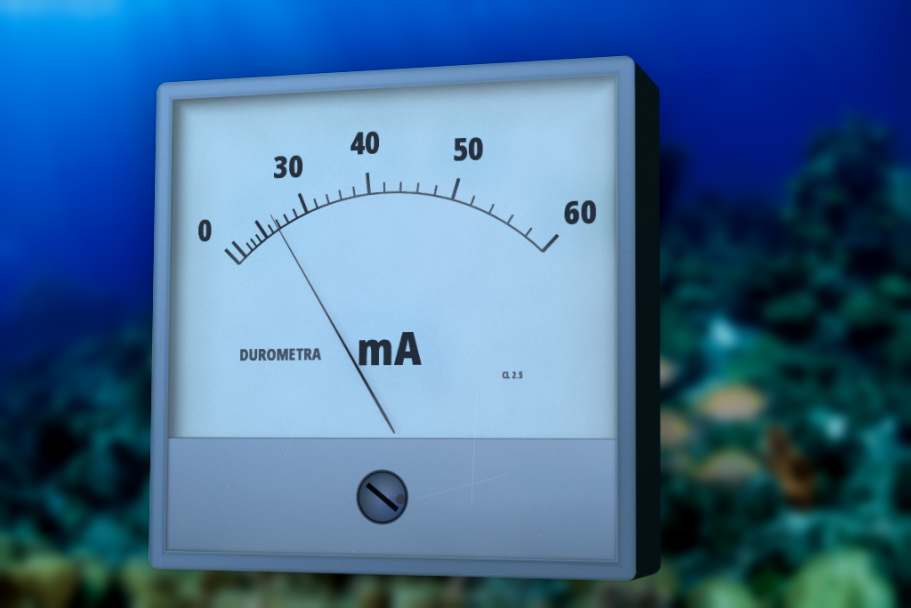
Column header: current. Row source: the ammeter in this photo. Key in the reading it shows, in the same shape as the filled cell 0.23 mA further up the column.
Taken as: 24 mA
